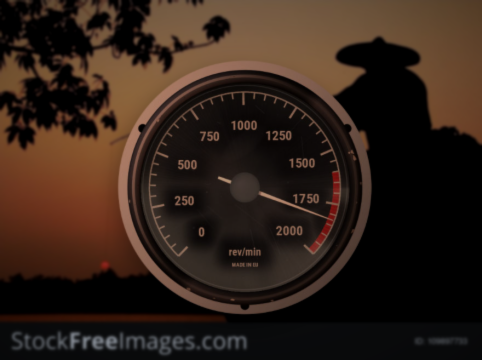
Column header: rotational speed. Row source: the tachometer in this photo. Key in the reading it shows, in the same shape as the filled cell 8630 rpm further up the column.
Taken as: 1825 rpm
